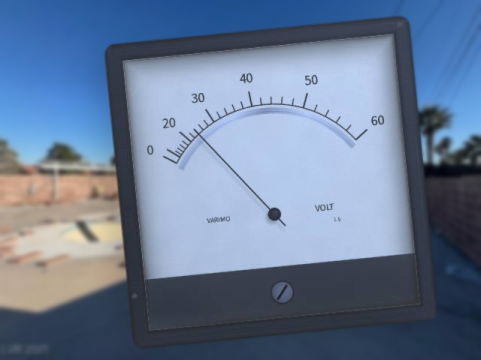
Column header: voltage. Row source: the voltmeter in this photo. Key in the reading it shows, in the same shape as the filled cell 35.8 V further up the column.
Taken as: 24 V
